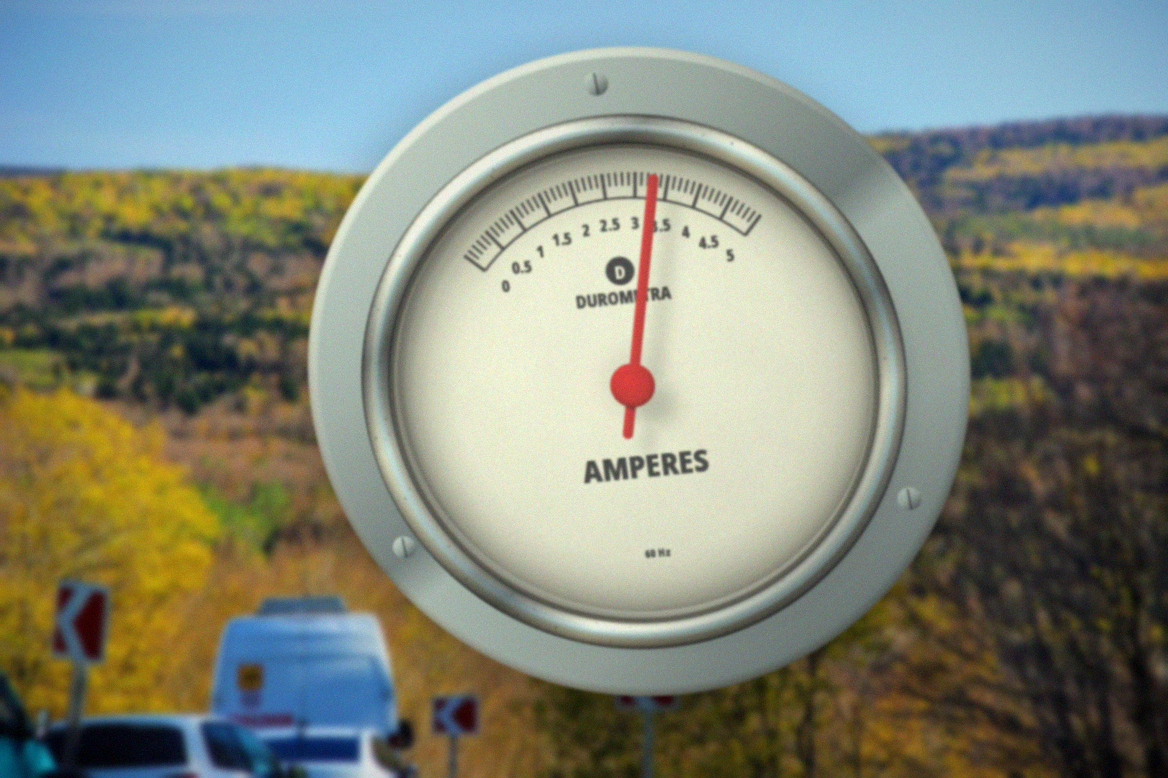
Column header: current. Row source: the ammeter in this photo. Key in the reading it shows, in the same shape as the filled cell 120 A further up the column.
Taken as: 3.3 A
